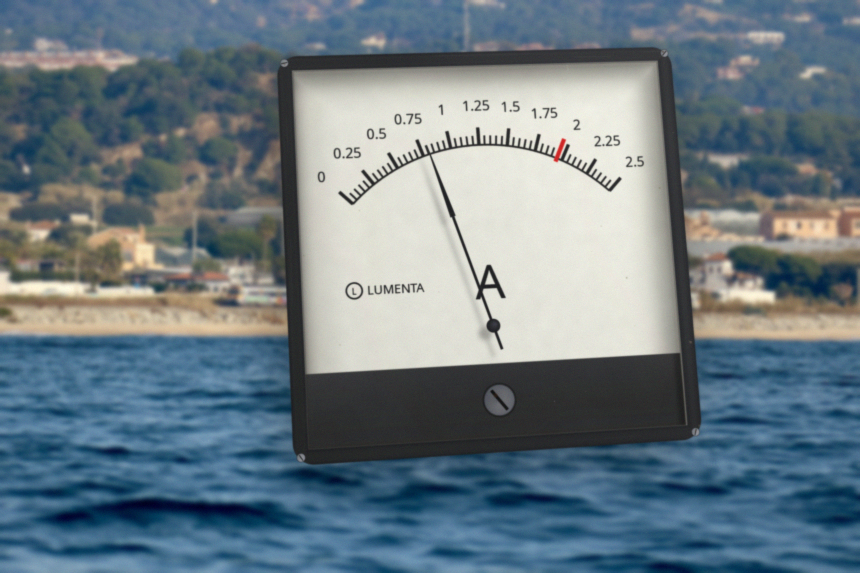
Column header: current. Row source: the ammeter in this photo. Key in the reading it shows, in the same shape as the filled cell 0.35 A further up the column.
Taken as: 0.8 A
